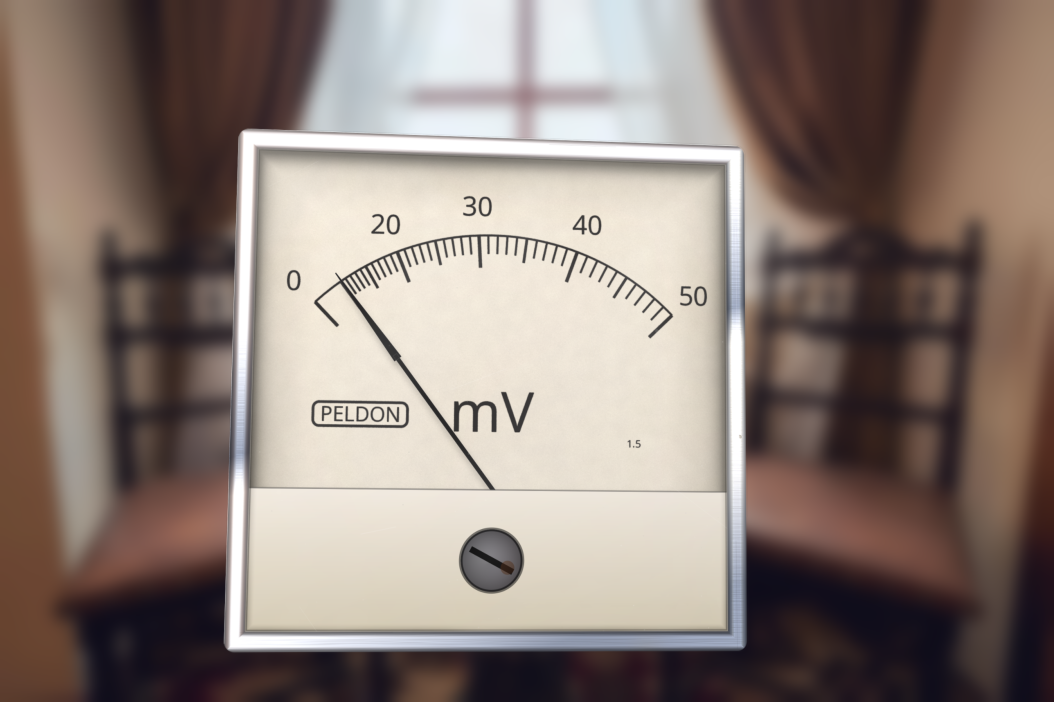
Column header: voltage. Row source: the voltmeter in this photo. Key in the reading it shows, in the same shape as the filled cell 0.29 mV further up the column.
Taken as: 10 mV
